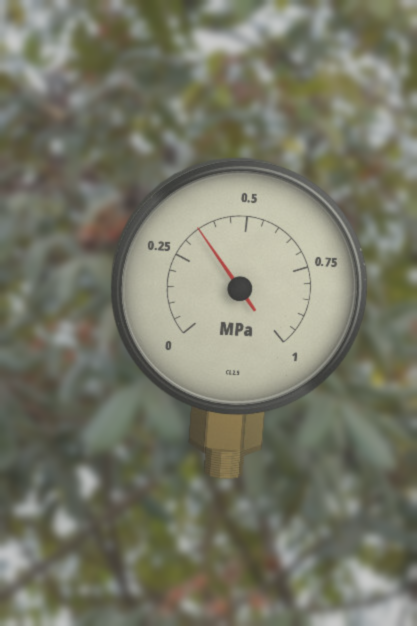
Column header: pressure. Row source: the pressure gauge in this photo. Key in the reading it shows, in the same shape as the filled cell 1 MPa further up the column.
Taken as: 0.35 MPa
